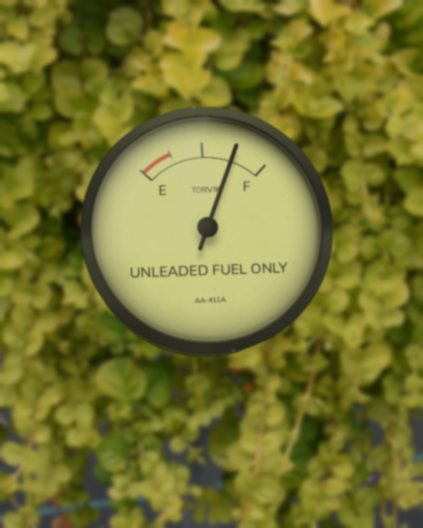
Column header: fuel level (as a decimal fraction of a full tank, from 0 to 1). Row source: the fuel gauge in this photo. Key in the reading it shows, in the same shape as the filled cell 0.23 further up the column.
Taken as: 0.75
